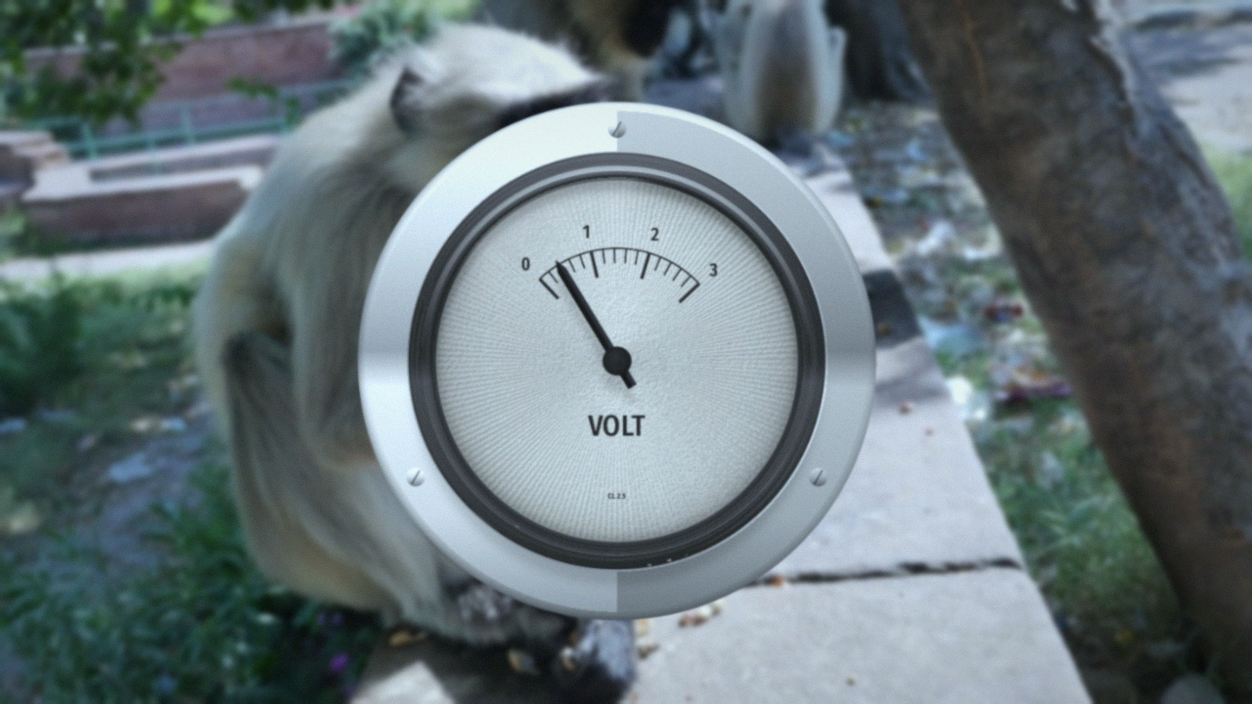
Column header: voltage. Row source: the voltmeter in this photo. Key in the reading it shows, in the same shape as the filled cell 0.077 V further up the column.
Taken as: 0.4 V
